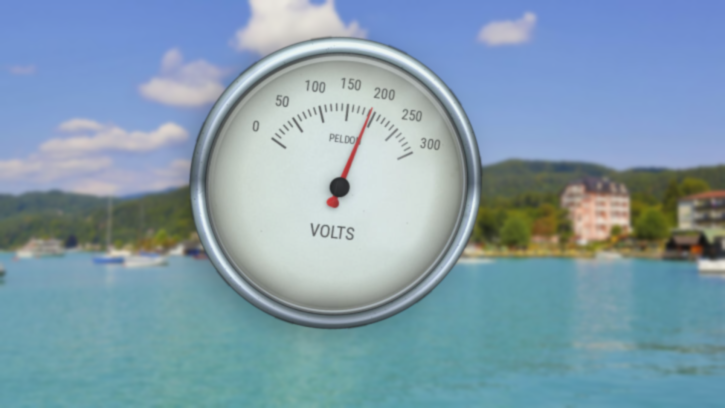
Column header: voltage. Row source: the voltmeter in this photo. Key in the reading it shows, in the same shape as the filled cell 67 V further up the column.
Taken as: 190 V
